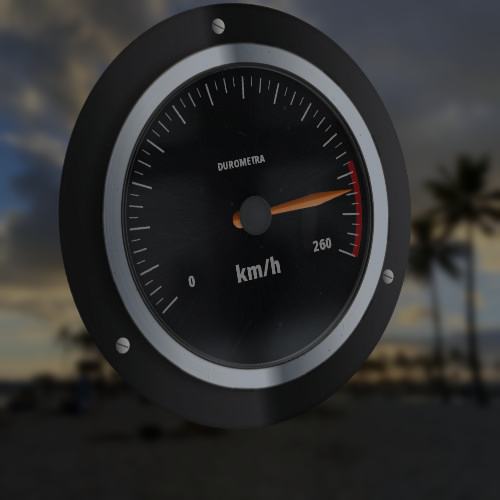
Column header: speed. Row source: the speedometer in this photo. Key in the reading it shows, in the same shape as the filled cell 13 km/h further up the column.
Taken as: 227.5 km/h
